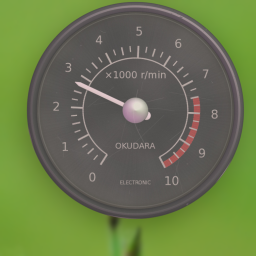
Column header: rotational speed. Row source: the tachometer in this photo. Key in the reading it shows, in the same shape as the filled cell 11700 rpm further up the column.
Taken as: 2750 rpm
